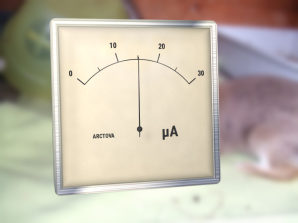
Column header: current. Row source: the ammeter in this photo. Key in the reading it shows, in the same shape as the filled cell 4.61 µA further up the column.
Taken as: 15 µA
